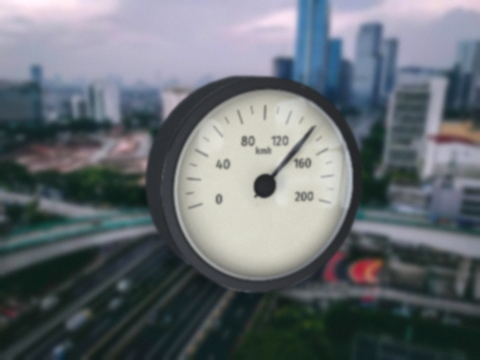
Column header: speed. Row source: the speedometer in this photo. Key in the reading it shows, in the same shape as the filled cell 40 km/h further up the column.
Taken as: 140 km/h
